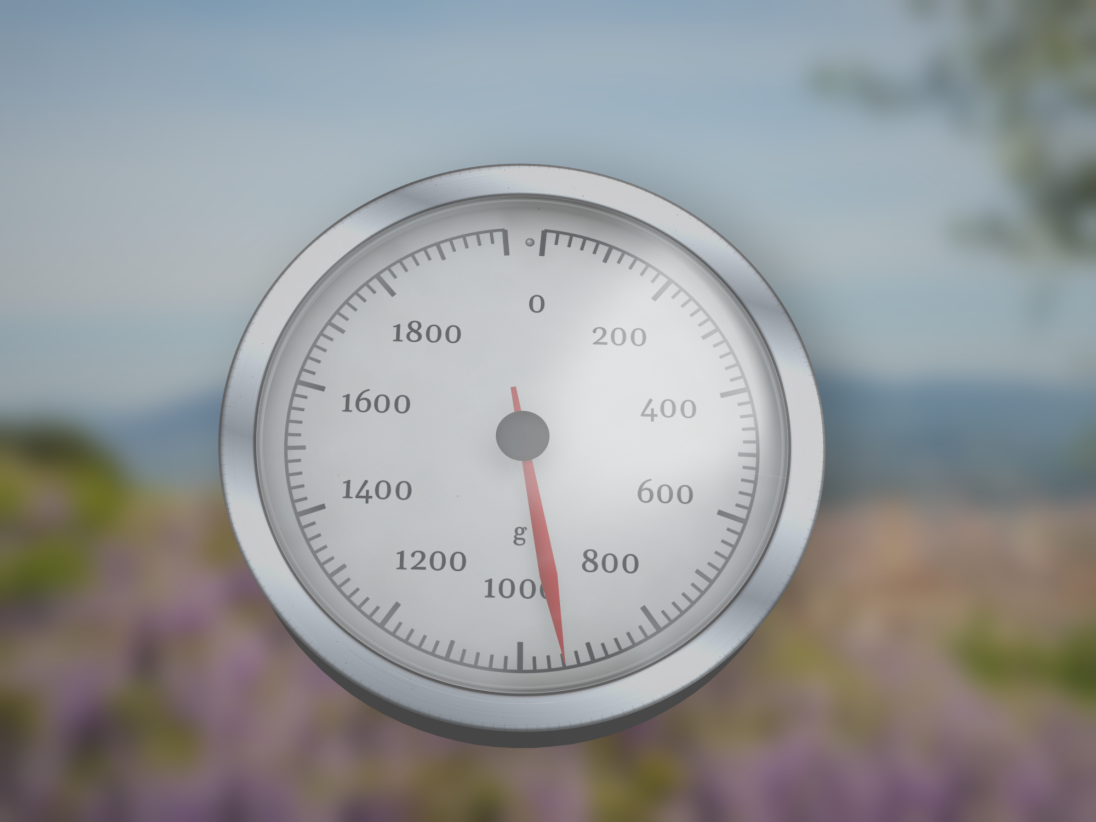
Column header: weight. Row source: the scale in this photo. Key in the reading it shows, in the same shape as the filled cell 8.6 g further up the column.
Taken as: 940 g
